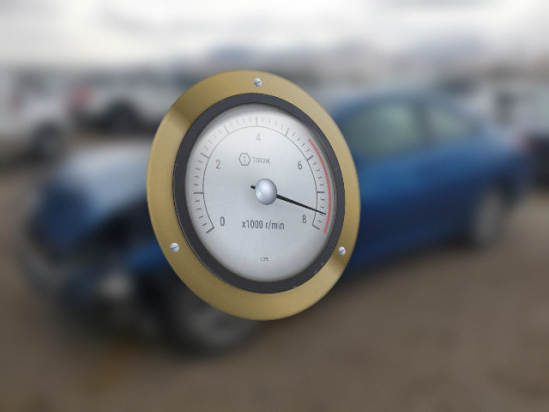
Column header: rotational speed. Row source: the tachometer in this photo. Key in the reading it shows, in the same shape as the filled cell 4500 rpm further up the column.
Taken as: 7600 rpm
